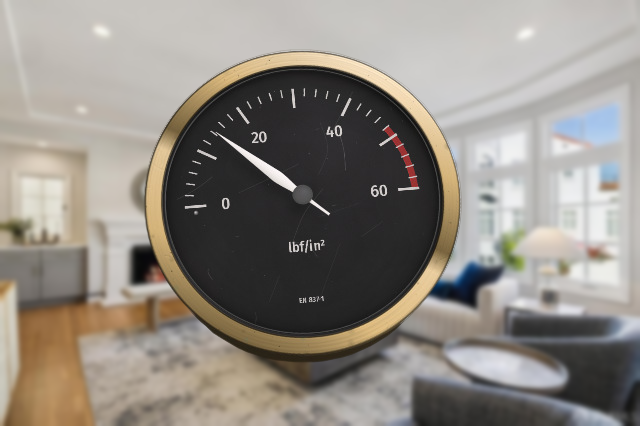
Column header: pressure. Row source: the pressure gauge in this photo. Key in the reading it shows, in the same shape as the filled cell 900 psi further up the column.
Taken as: 14 psi
